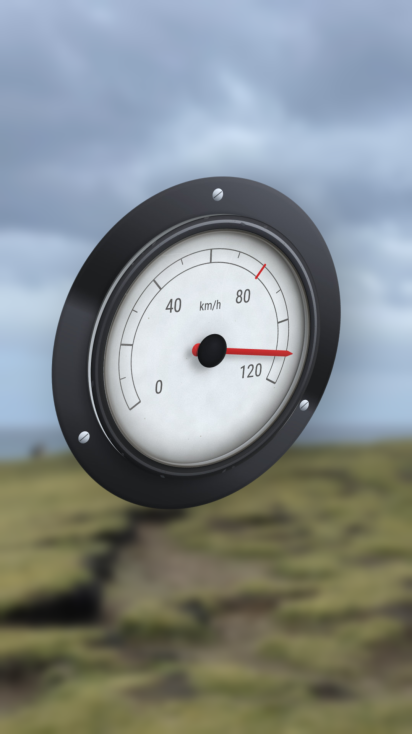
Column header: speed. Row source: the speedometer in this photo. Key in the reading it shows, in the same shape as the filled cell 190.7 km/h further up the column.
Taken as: 110 km/h
